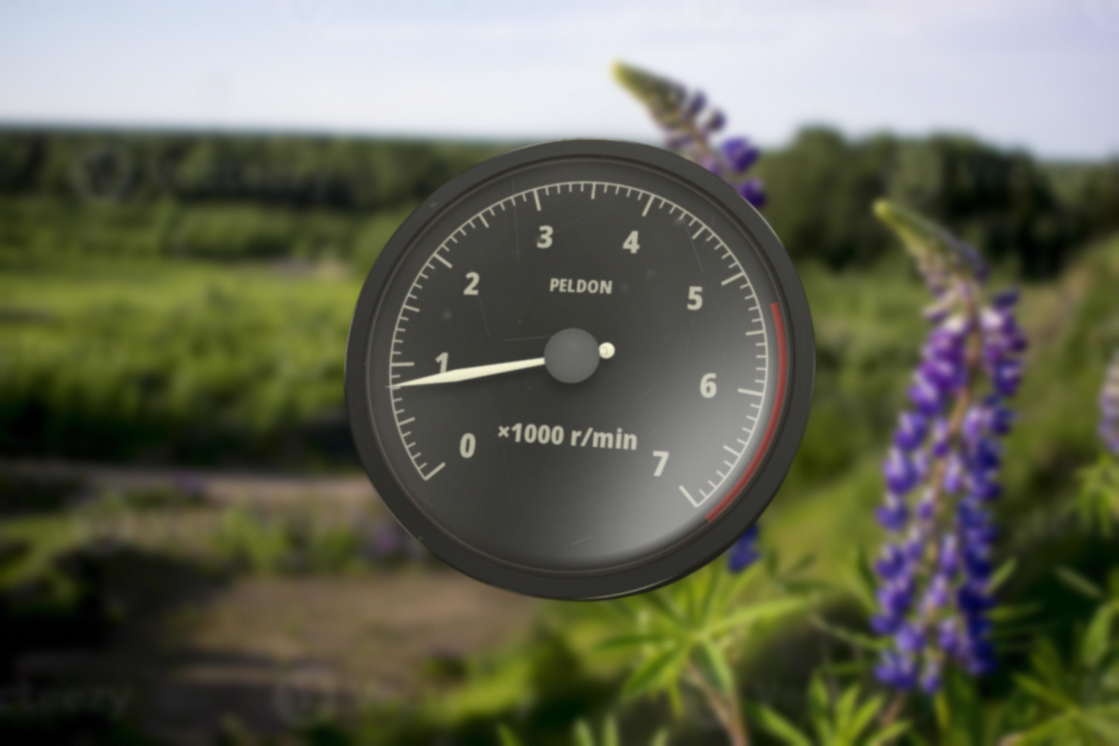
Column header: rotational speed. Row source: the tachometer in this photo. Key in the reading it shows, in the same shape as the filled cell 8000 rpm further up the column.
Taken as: 800 rpm
